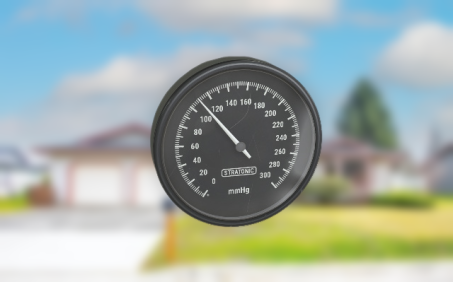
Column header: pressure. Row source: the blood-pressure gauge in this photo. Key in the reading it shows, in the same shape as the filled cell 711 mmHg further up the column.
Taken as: 110 mmHg
